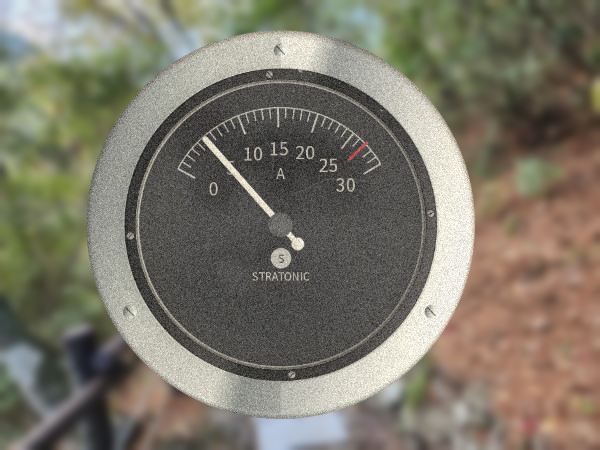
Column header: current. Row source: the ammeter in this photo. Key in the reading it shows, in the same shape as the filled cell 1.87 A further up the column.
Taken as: 5 A
